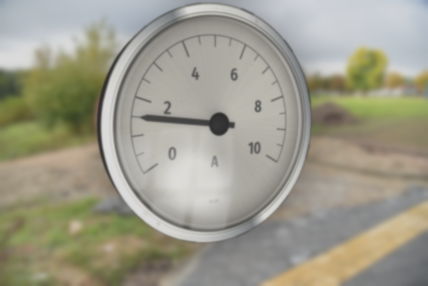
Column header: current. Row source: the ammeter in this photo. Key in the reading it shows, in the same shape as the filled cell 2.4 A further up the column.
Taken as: 1.5 A
